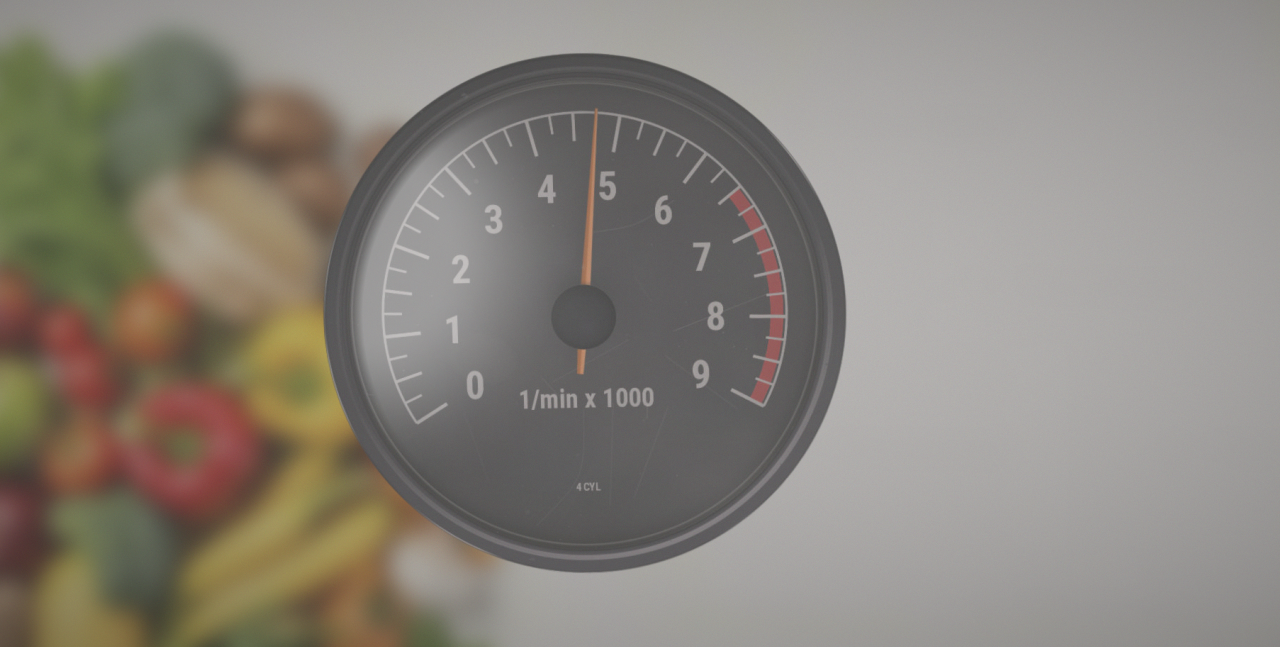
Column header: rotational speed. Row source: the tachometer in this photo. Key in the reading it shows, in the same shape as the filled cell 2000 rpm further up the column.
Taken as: 4750 rpm
